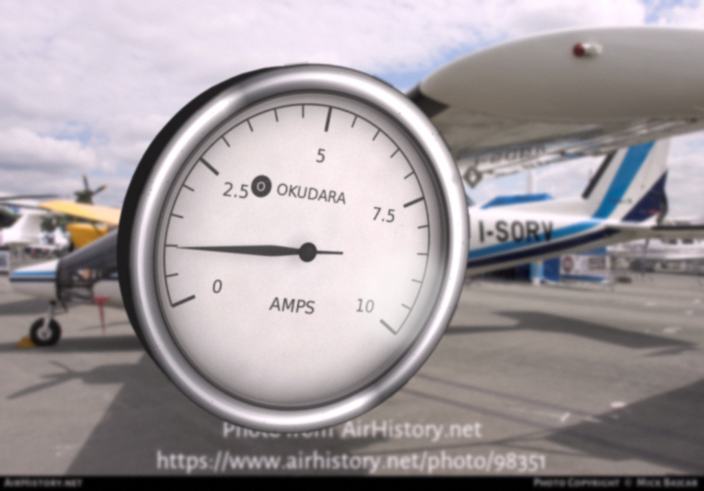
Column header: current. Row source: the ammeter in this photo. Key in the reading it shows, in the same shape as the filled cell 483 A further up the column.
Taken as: 1 A
